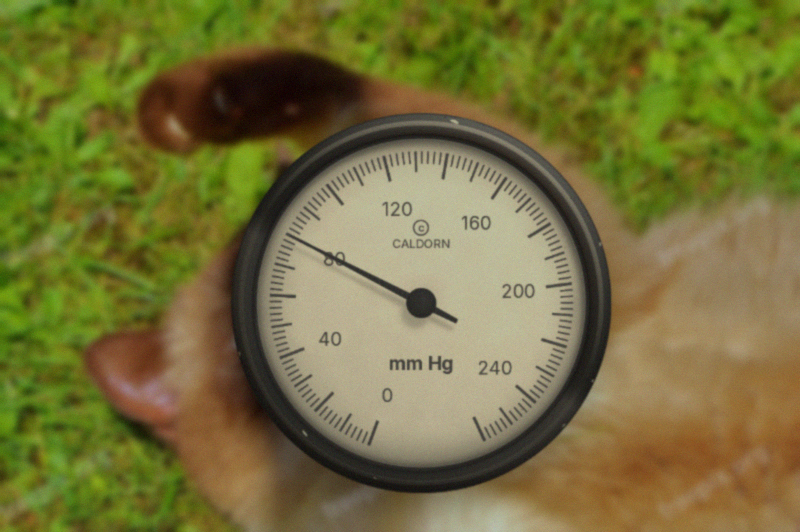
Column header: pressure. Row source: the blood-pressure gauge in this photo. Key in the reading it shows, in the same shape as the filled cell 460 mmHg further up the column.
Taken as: 80 mmHg
